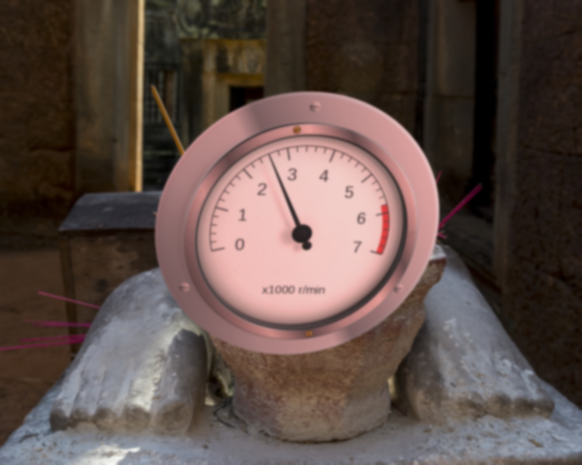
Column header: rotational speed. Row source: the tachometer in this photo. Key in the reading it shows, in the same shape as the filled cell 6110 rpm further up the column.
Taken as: 2600 rpm
